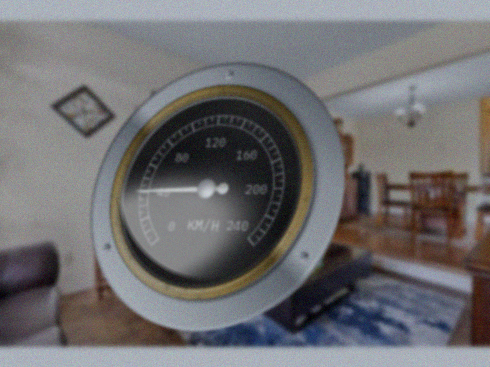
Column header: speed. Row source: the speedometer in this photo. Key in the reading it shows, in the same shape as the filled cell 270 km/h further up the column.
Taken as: 40 km/h
